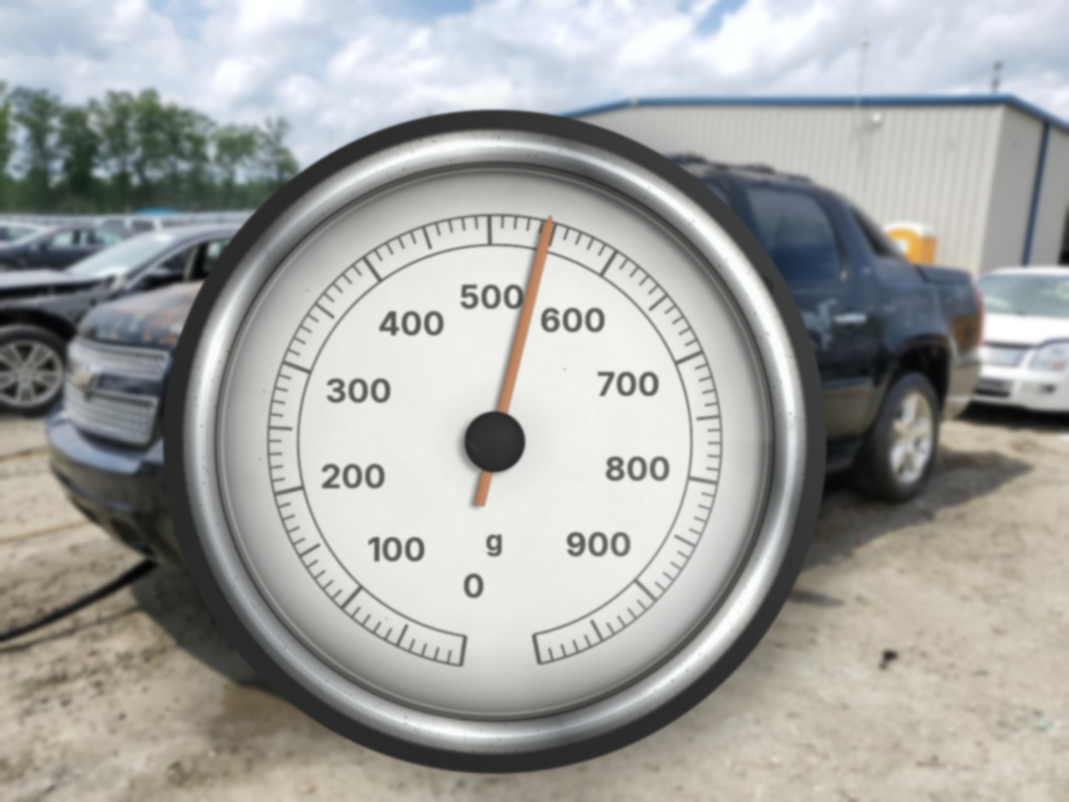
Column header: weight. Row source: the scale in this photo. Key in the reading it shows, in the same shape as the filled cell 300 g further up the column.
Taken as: 545 g
